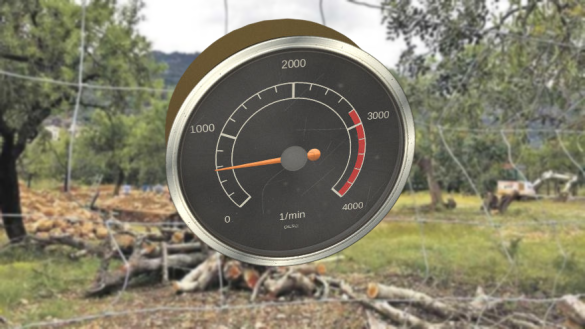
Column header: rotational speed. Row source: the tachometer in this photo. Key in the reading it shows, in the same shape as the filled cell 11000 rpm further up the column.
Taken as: 600 rpm
